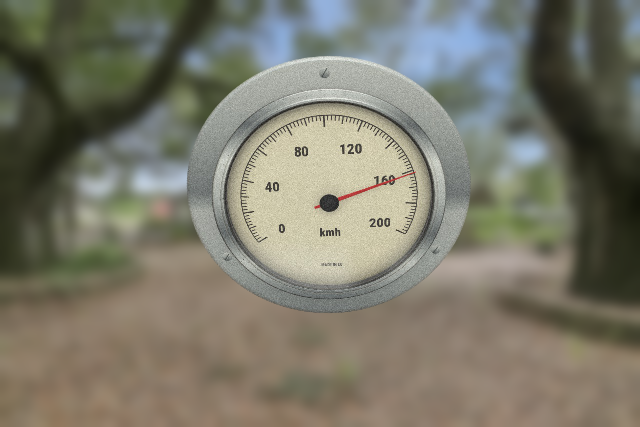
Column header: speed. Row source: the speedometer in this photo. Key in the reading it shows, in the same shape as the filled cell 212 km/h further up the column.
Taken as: 160 km/h
